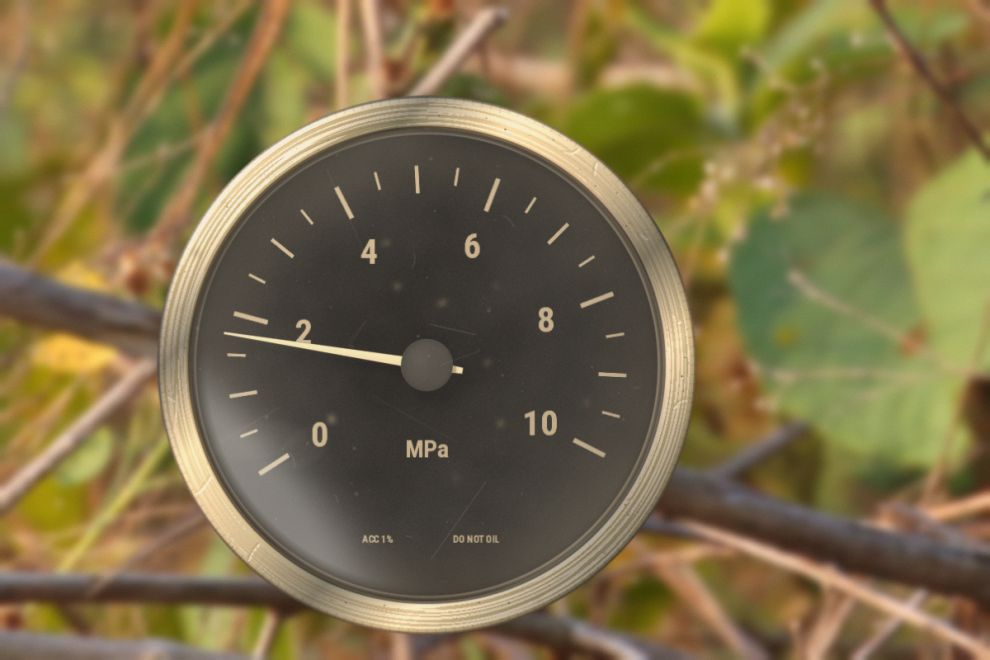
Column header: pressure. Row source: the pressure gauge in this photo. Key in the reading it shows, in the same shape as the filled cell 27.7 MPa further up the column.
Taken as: 1.75 MPa
